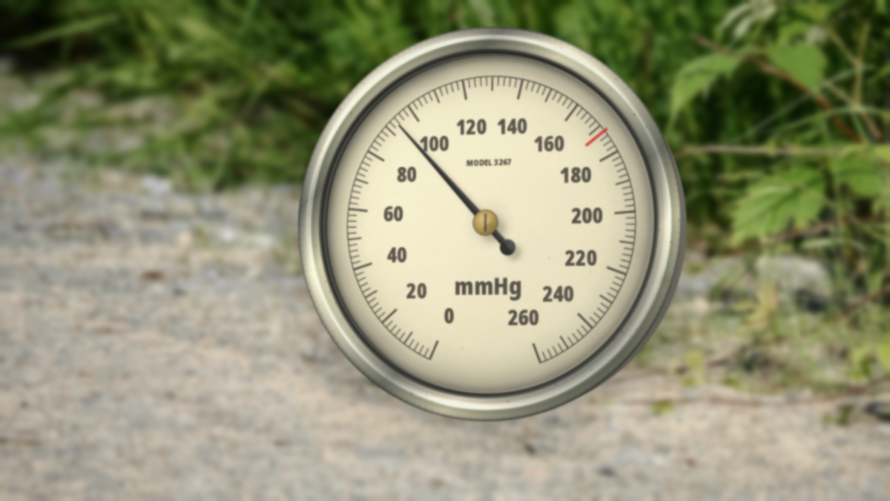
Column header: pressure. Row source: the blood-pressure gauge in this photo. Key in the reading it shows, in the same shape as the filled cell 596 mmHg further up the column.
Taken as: 94 mmHg
